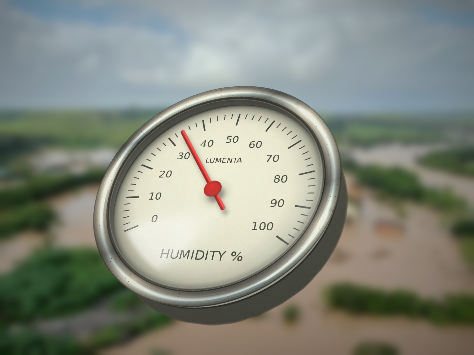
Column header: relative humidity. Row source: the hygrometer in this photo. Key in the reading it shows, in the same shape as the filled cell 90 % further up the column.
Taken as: 34 %
